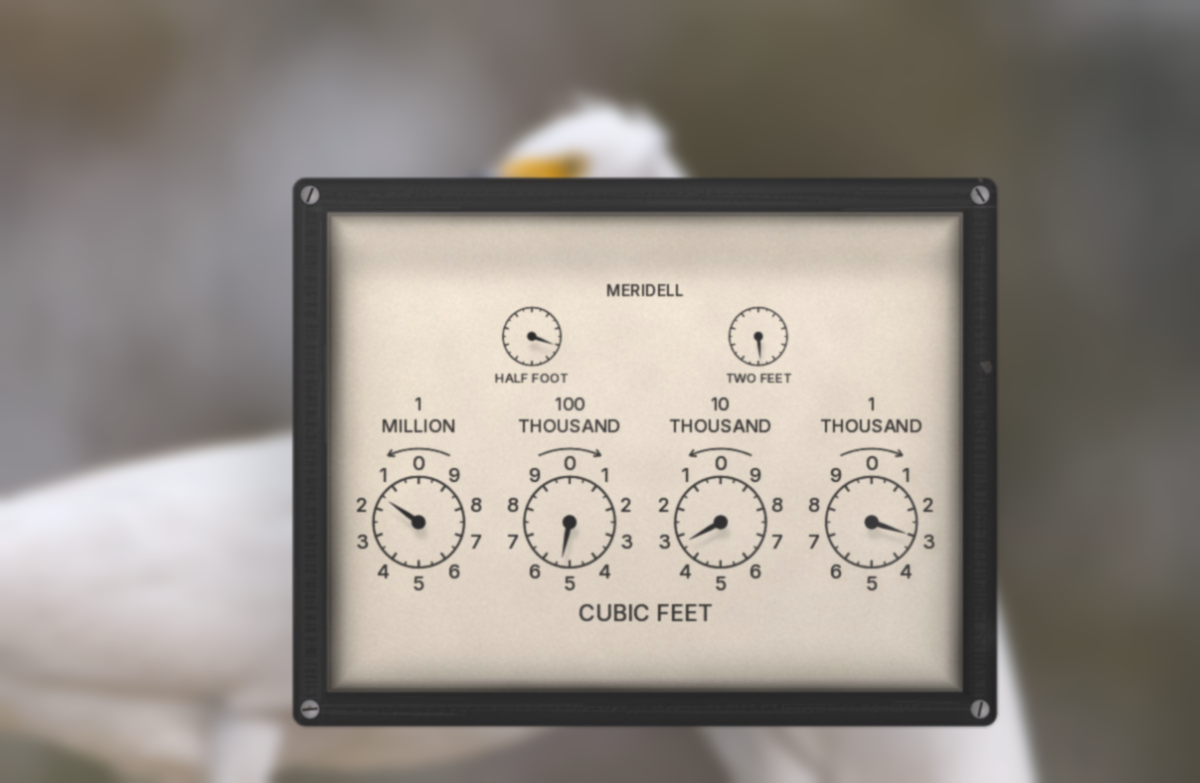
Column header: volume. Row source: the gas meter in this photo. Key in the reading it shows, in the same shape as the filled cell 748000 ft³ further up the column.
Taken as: 153300 ft³
